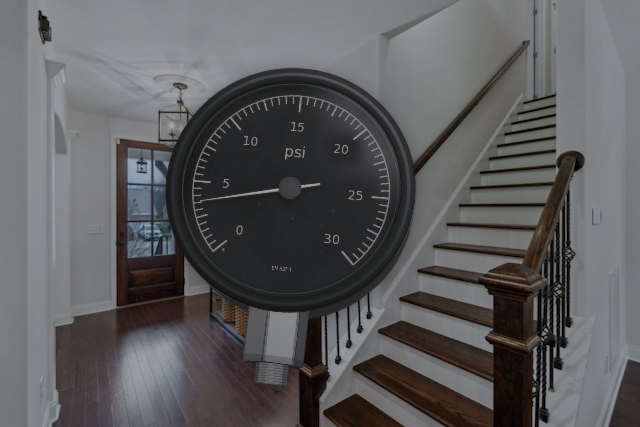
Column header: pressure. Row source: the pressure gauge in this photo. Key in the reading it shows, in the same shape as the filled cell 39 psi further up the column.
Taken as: 3.5 psi
